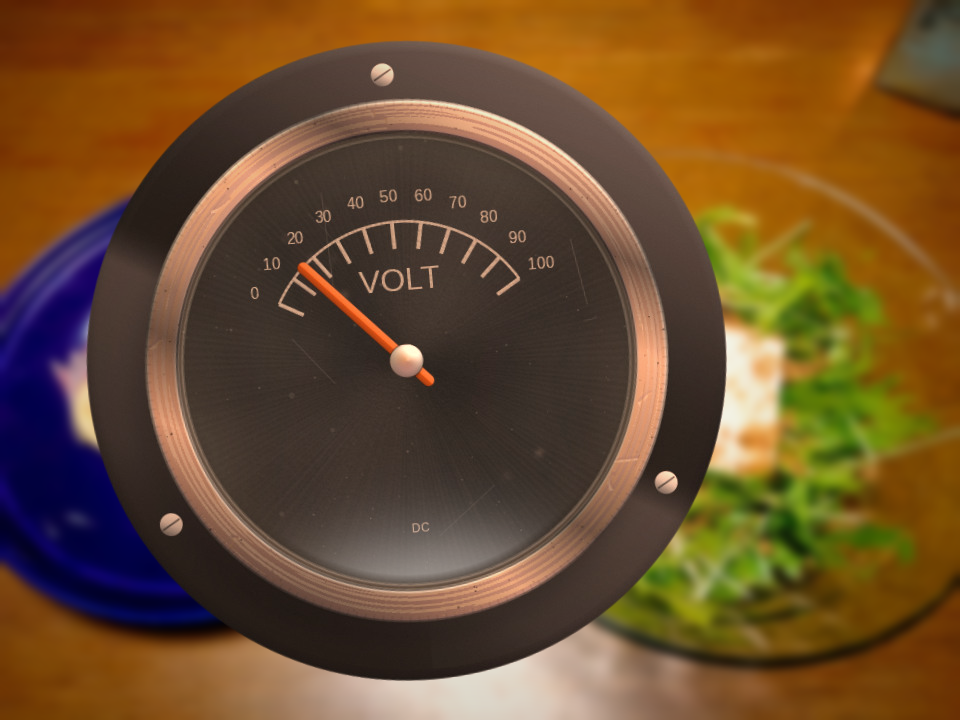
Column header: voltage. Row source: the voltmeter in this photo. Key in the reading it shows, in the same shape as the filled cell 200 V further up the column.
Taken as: 15 V
